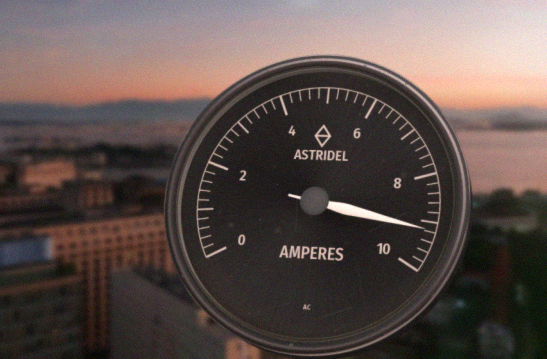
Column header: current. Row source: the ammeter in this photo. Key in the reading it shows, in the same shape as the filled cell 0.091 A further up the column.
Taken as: 9.2 A
